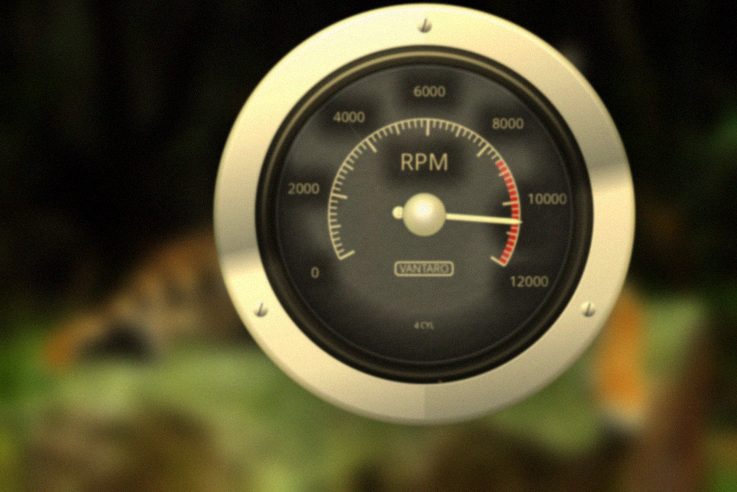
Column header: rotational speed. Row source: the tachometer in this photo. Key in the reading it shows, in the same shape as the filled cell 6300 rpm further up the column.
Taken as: 10600 rpm
